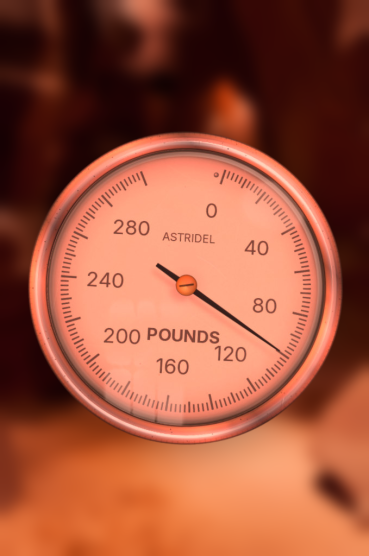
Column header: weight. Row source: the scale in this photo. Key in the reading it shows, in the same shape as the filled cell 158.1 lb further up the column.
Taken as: 100 lb
